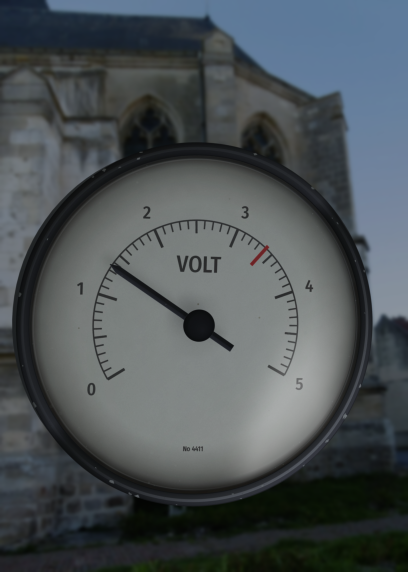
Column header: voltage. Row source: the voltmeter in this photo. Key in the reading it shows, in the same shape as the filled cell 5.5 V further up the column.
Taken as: 1.35 V
